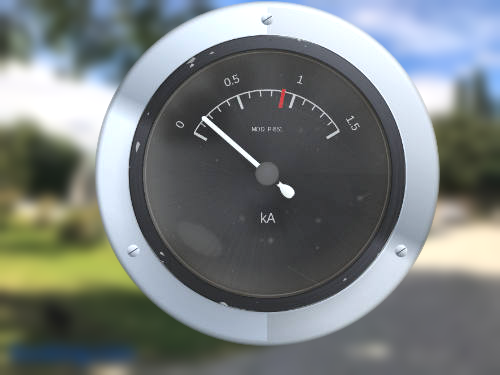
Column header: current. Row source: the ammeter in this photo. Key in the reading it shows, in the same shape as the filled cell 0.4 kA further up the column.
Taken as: 0.15 kA
